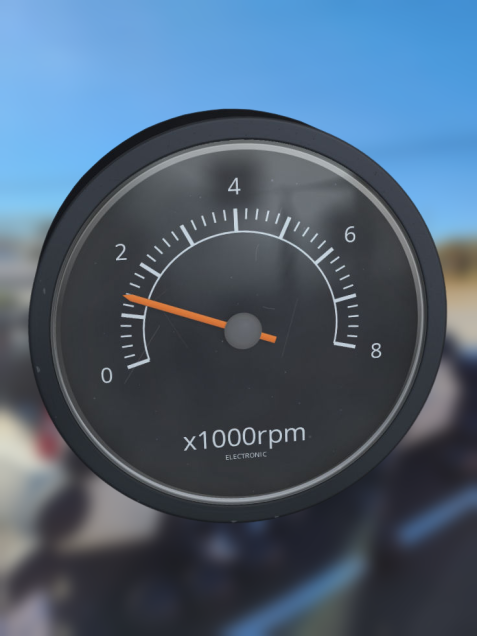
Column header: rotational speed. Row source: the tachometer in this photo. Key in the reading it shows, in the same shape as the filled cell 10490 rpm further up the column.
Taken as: 1400 rpm
